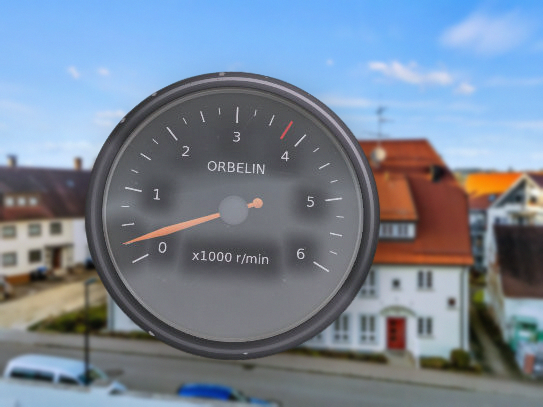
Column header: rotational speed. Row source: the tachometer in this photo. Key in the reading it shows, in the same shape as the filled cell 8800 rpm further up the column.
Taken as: 250 rpm
